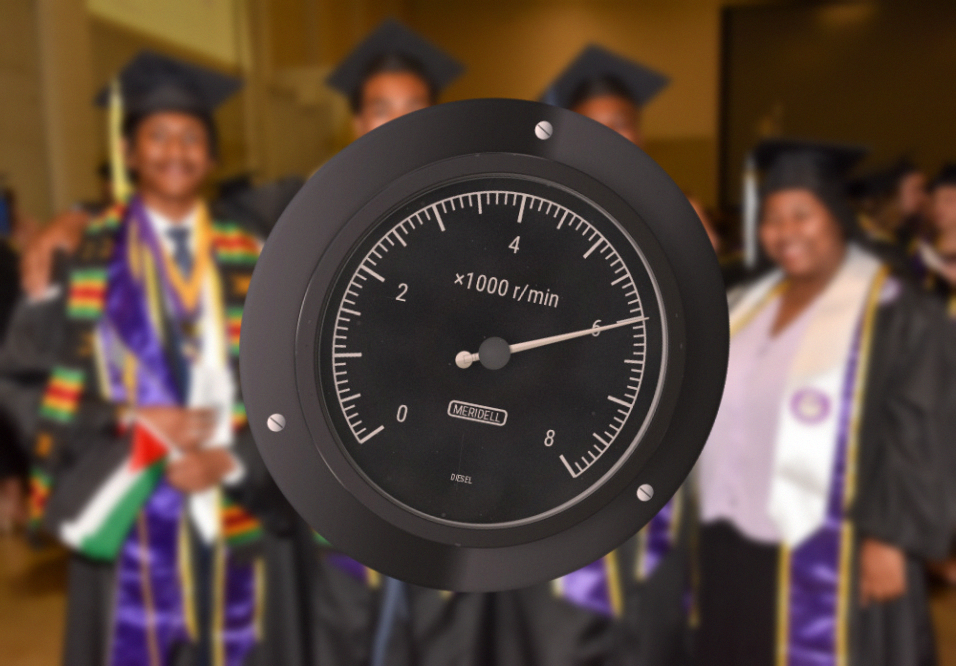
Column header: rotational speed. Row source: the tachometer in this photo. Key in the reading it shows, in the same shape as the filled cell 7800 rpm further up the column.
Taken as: 6000 rpm
